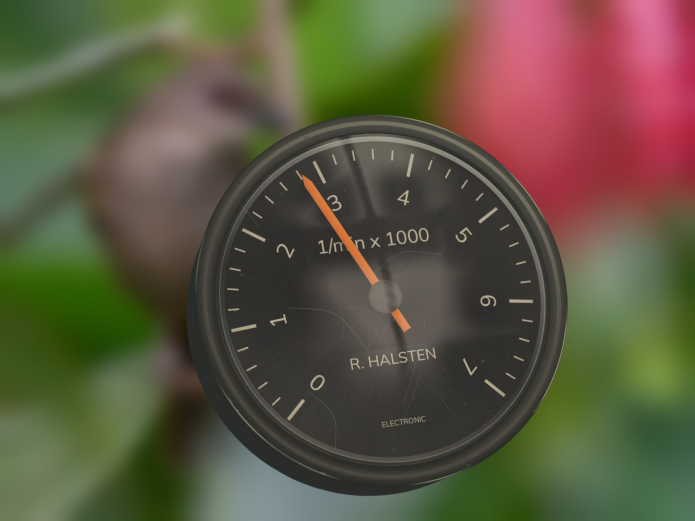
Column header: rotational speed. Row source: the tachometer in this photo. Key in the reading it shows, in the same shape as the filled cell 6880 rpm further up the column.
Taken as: 2800 rpm
